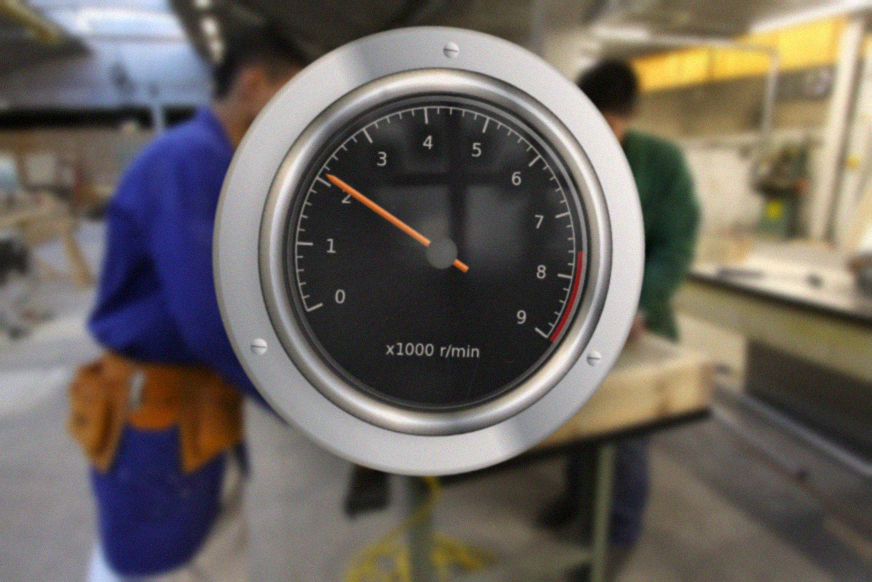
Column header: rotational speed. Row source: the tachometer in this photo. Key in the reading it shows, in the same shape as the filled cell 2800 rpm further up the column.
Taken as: 2100 rpm
